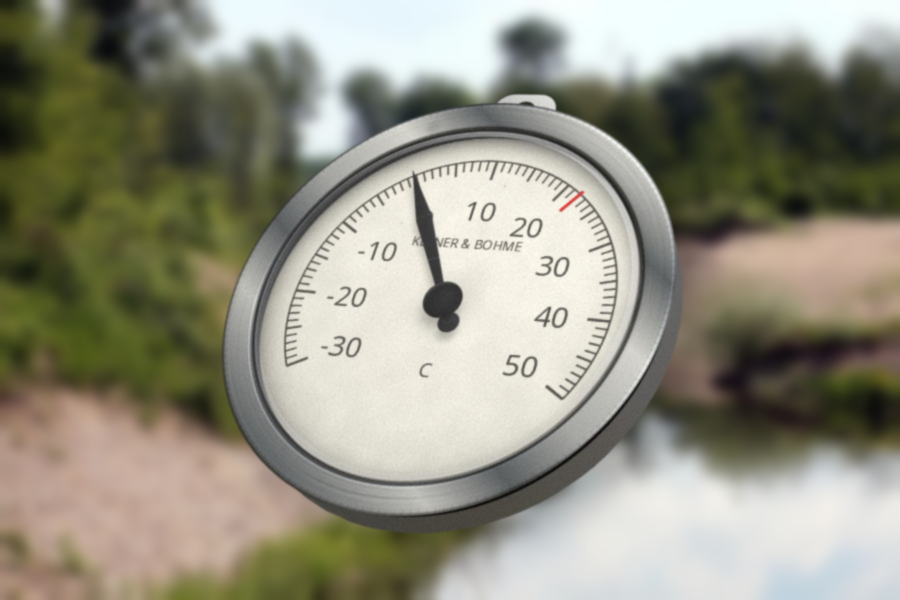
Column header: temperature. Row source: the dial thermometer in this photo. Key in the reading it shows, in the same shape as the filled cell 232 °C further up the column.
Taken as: 0 °C
